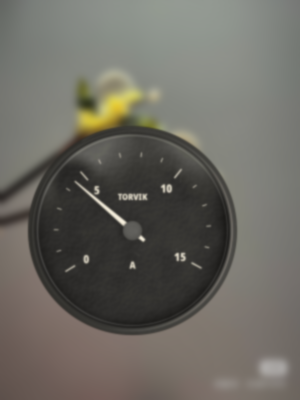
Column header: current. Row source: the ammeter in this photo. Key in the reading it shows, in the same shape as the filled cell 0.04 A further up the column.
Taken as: 4.5 A
